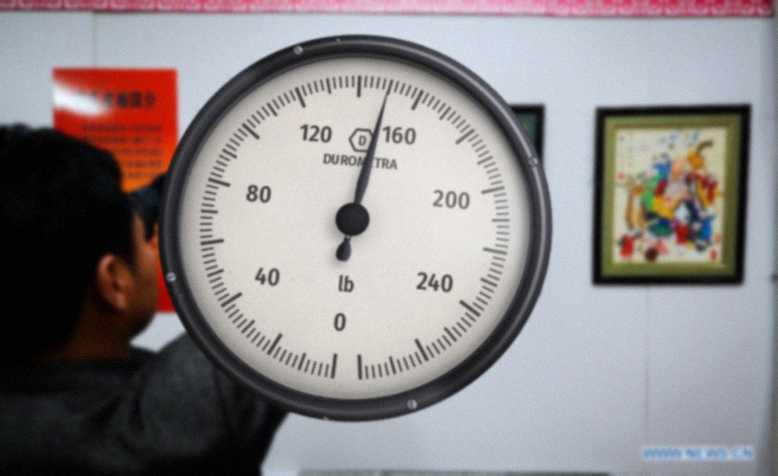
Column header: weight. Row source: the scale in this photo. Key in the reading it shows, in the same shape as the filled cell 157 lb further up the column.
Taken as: 150 lb
